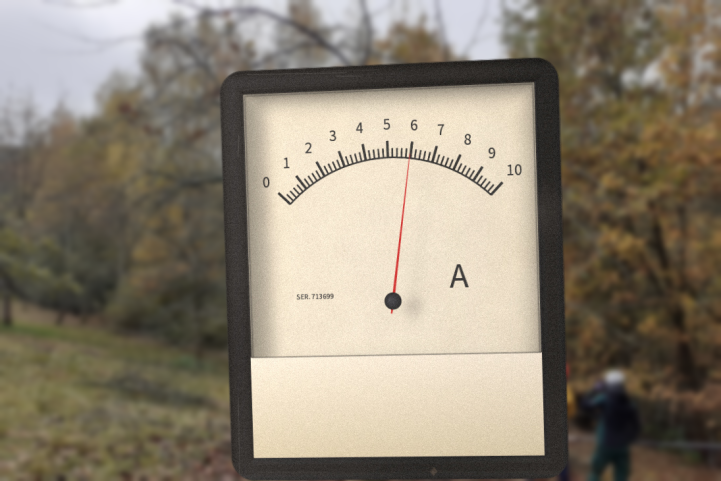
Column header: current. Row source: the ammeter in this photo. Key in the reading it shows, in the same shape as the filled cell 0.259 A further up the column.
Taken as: 6 A
